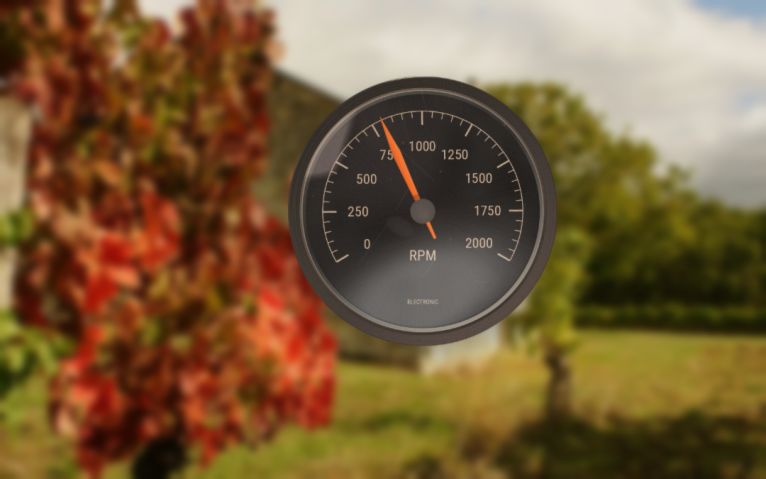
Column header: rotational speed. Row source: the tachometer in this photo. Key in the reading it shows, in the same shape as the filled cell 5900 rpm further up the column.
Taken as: 800 rpm
